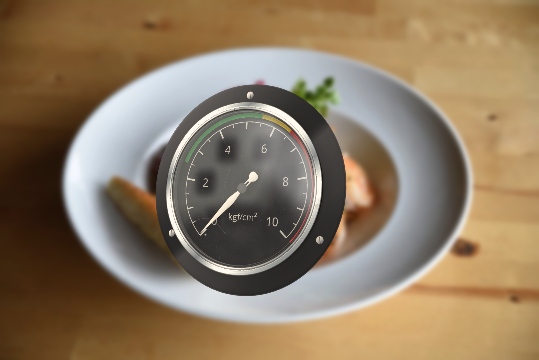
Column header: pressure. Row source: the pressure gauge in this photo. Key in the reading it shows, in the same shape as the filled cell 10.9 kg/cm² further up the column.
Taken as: 0 kg/cm²
